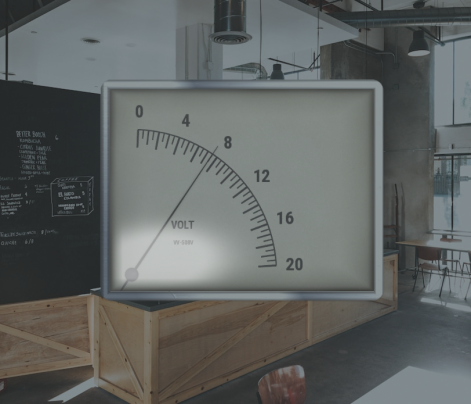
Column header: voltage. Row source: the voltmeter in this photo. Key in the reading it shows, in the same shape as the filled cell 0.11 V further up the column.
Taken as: 7.5 V
